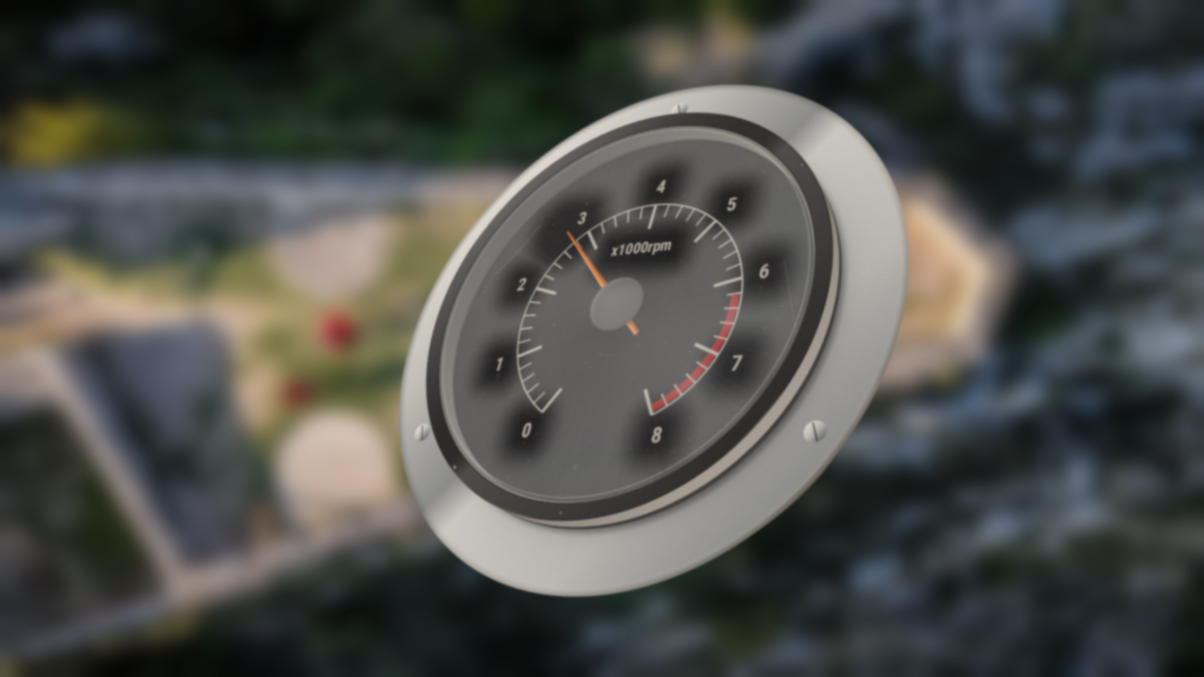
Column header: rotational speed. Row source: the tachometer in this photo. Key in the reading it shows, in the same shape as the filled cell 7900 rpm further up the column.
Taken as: 2800 rpm
